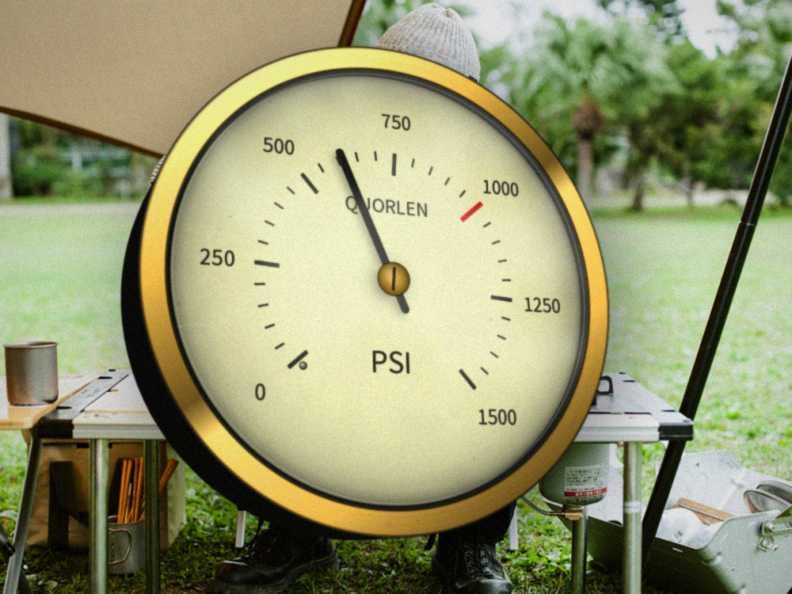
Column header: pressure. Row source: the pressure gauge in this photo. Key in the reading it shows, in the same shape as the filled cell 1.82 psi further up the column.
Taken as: 600 psi
